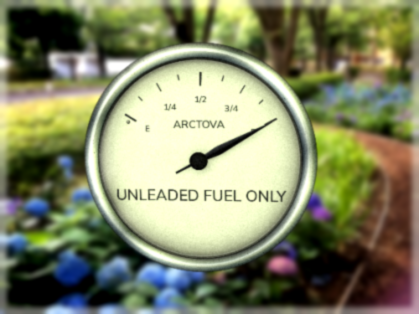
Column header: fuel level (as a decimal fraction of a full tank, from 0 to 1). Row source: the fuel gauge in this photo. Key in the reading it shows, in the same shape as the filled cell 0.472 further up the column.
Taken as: 1
